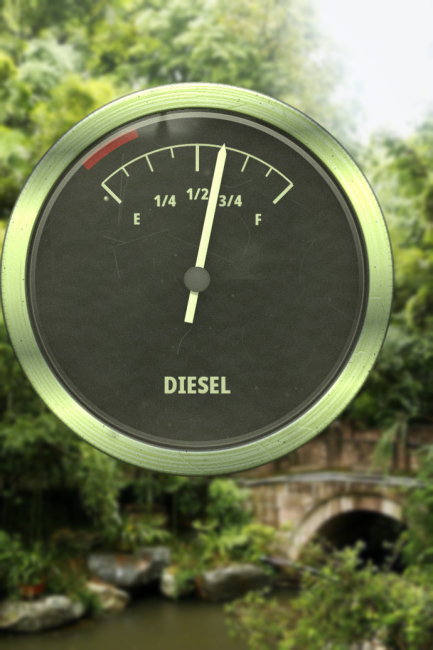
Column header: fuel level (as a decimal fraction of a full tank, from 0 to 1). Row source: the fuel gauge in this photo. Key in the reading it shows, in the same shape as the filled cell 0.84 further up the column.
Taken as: 0.625
